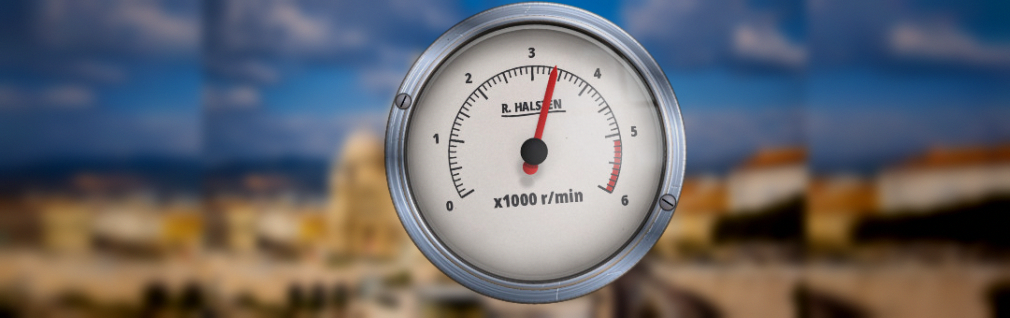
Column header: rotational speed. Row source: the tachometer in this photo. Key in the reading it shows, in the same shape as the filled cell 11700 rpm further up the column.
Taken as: 3400 rpm
